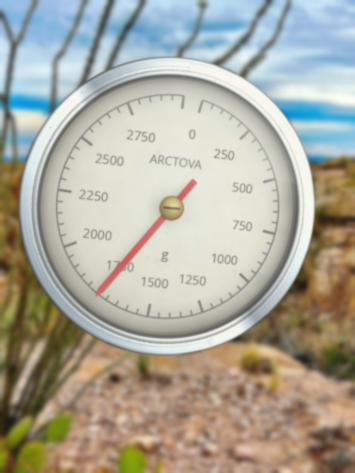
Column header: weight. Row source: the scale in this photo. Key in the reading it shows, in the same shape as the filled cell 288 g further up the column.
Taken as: 1750 g
